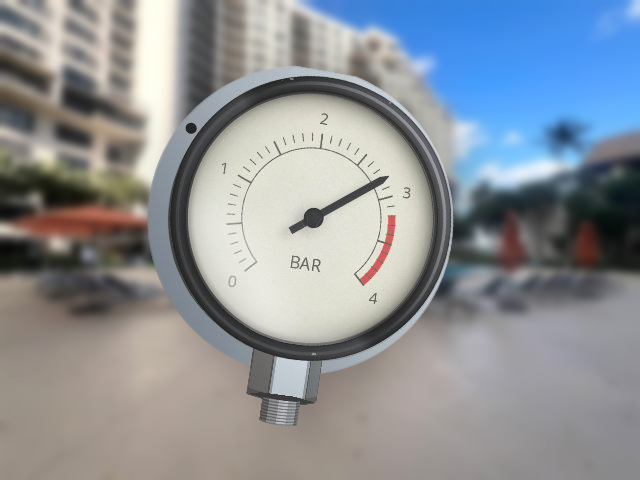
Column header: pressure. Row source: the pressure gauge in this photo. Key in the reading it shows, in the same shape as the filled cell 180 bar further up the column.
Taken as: 2.8 bar
